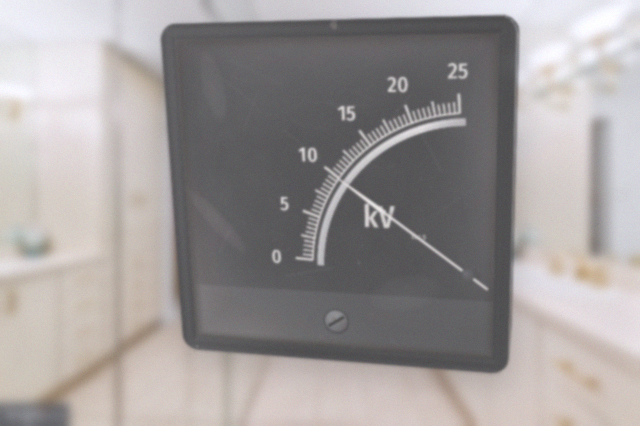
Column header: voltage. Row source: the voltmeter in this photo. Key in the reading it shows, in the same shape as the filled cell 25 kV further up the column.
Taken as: 10 kV
